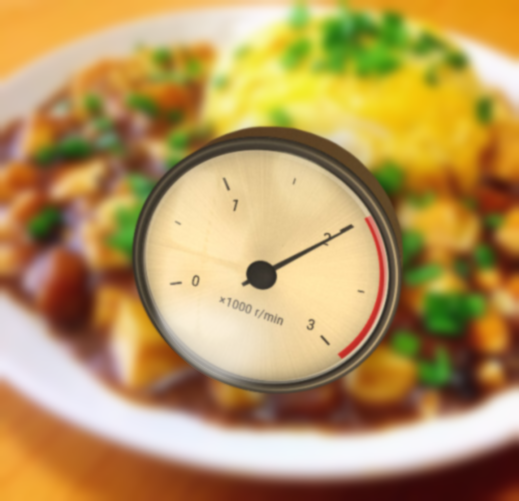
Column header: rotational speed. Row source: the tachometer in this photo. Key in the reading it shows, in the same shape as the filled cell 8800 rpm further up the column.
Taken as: 2000 rpm
